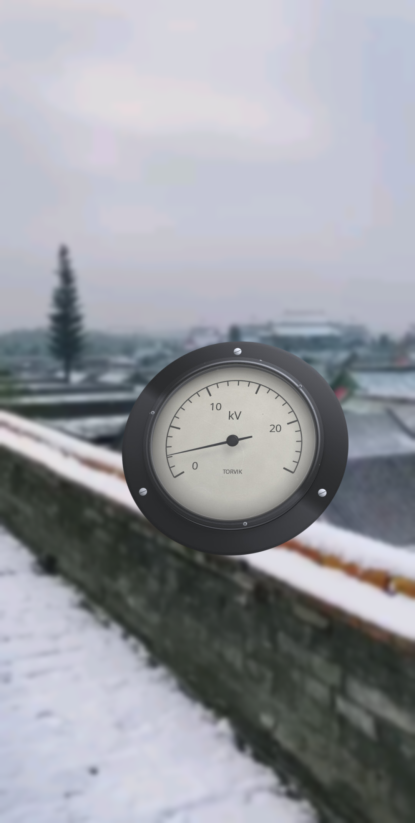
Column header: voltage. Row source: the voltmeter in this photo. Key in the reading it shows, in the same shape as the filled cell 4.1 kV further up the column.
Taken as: 2 kV
